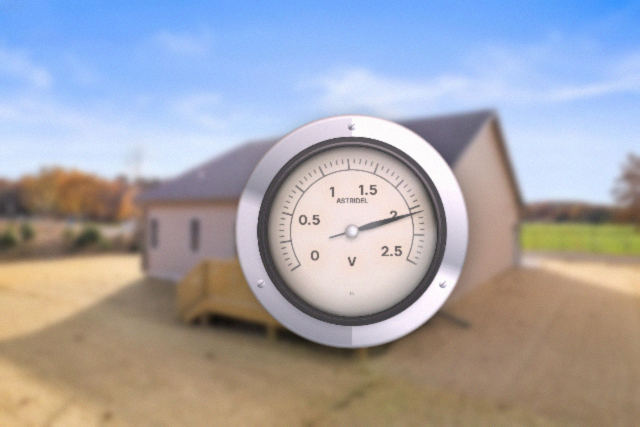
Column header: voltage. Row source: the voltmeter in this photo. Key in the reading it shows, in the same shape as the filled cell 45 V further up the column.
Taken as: 2.05 V
